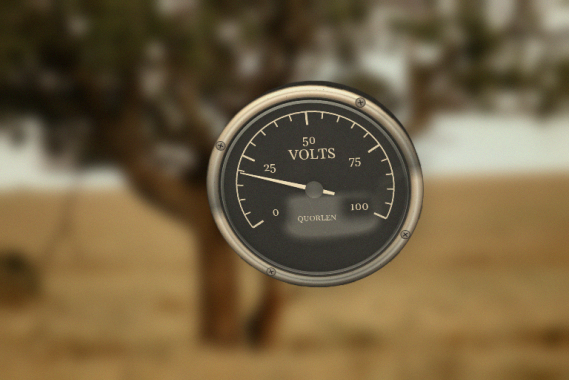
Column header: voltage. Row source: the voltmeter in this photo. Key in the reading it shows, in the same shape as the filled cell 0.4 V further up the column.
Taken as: 20 V
